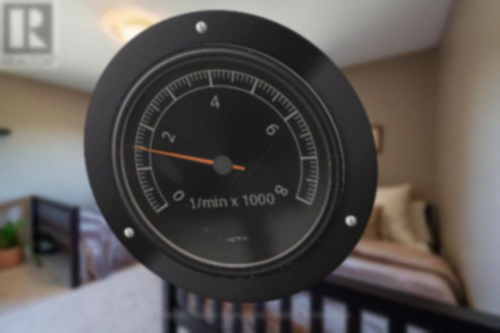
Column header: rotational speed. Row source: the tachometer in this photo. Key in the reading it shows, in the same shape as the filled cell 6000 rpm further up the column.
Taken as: 1500 rpm
